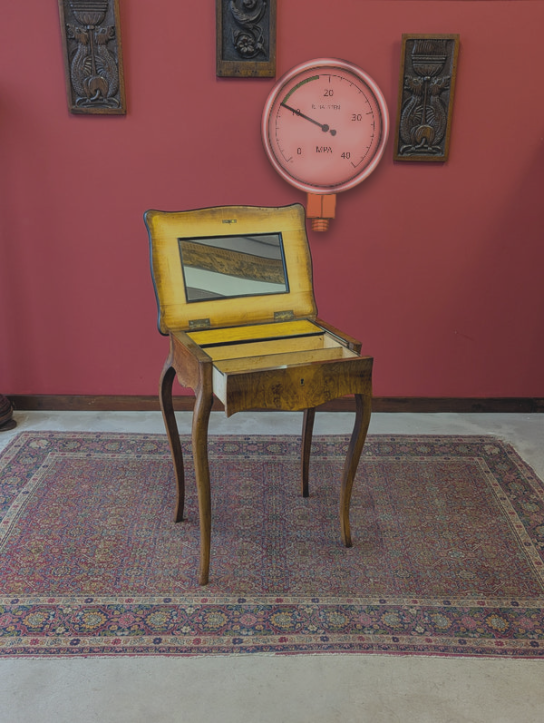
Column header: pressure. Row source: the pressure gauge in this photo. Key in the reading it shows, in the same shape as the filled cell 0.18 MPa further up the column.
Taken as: 10 MPa
